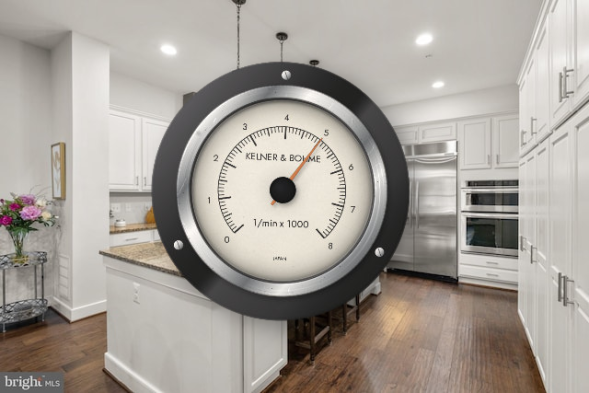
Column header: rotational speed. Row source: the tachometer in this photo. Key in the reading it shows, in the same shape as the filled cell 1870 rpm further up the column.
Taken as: 5000 rpm
